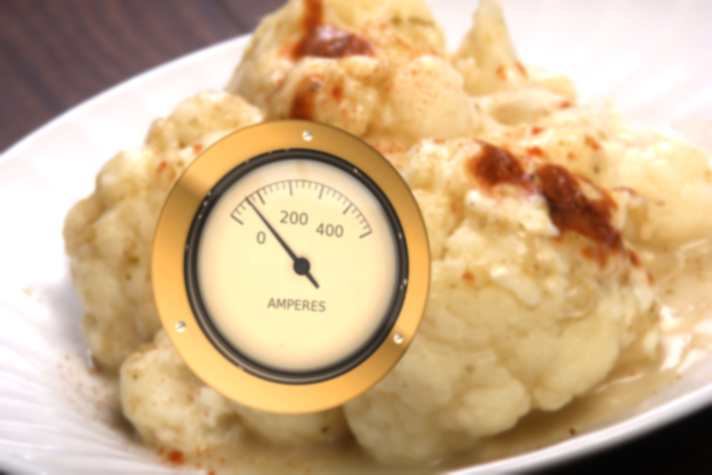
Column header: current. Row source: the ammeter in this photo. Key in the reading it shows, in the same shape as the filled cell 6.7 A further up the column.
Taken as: 60 A
